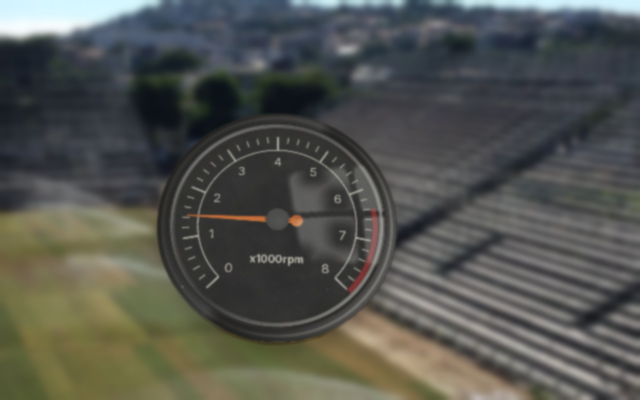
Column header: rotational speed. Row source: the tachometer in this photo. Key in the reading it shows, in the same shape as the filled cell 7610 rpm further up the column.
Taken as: 1400 rpm
